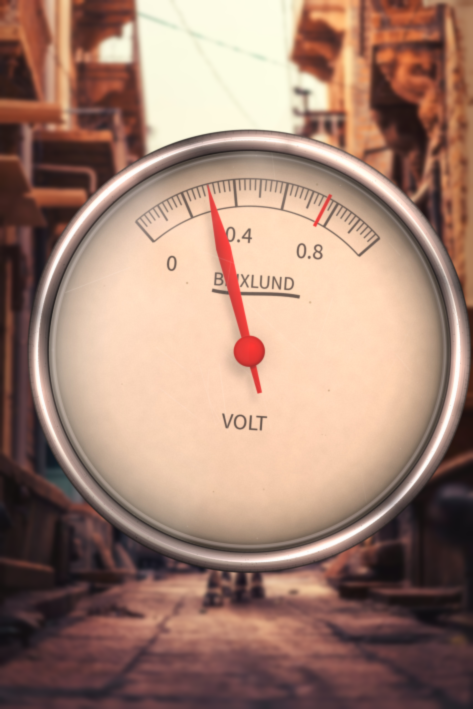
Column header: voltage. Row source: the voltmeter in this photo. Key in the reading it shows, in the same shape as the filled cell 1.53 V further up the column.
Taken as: 0.3 V
